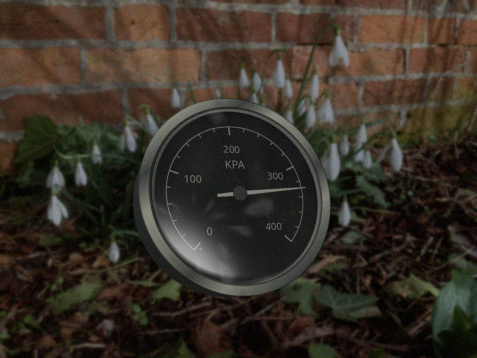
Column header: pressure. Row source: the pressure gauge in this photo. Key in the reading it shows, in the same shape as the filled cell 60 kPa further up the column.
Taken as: 330 kPa
